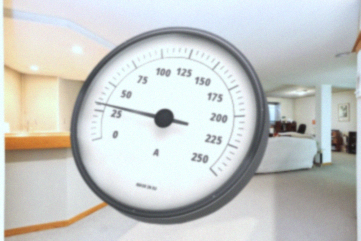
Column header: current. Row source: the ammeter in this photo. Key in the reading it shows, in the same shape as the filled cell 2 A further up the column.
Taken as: 30 A
